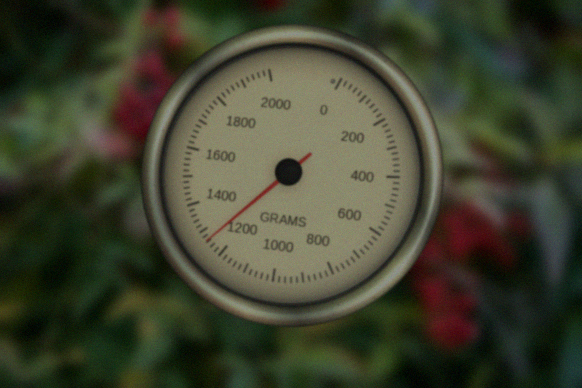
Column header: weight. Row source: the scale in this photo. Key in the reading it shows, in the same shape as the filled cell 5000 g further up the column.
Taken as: 1260 g
